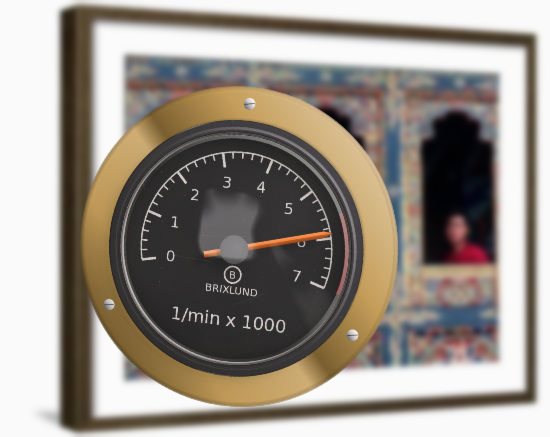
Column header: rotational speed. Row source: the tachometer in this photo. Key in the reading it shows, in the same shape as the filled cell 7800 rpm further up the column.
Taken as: 5900 rpm
